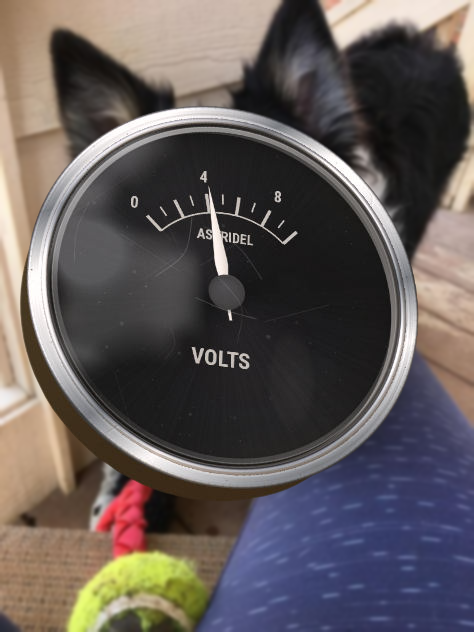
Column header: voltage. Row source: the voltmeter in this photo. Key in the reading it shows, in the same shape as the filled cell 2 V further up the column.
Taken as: 4 V
